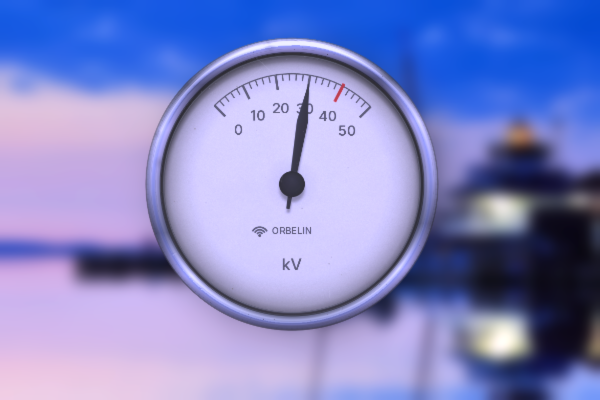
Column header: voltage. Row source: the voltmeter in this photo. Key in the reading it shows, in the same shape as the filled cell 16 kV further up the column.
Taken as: 30 kV
